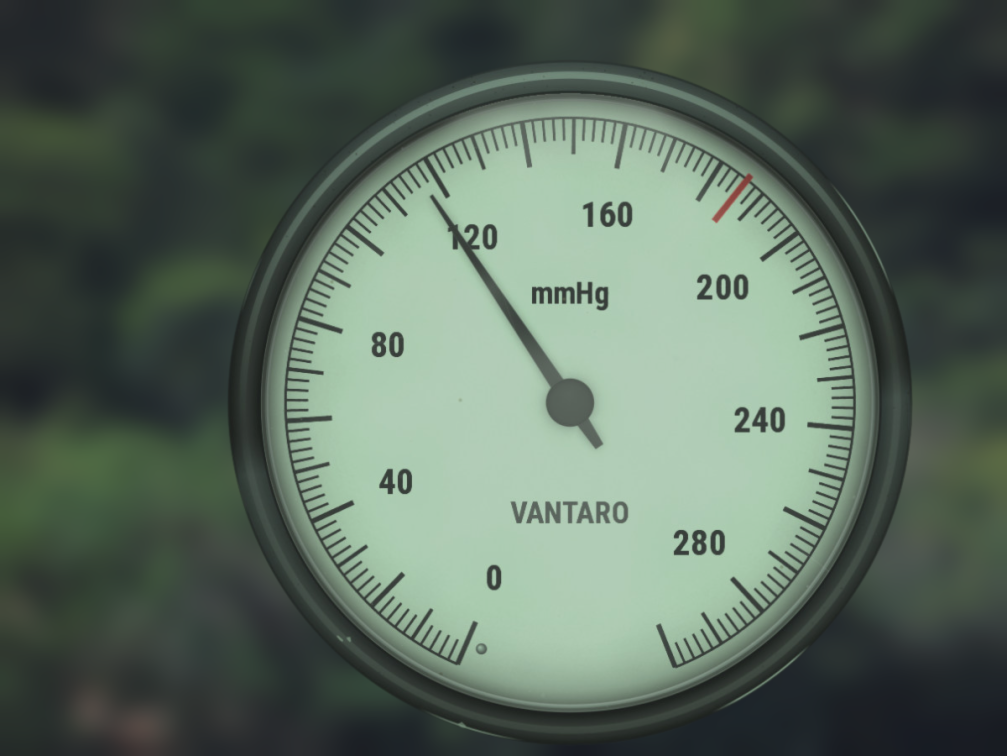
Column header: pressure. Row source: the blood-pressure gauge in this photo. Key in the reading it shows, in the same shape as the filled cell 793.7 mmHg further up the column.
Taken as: 117 mmHg
